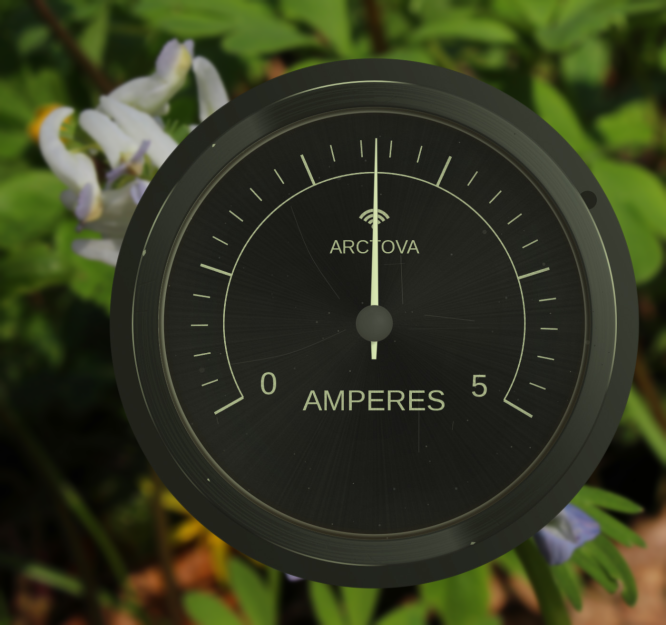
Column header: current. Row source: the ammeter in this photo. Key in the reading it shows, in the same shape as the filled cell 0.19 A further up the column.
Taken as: 2.5 A
